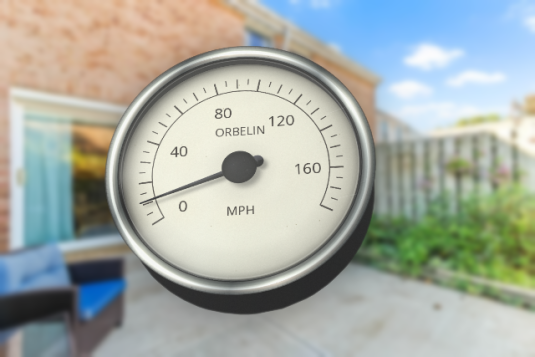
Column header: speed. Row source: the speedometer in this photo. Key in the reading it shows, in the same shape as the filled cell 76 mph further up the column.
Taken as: 10 mph
